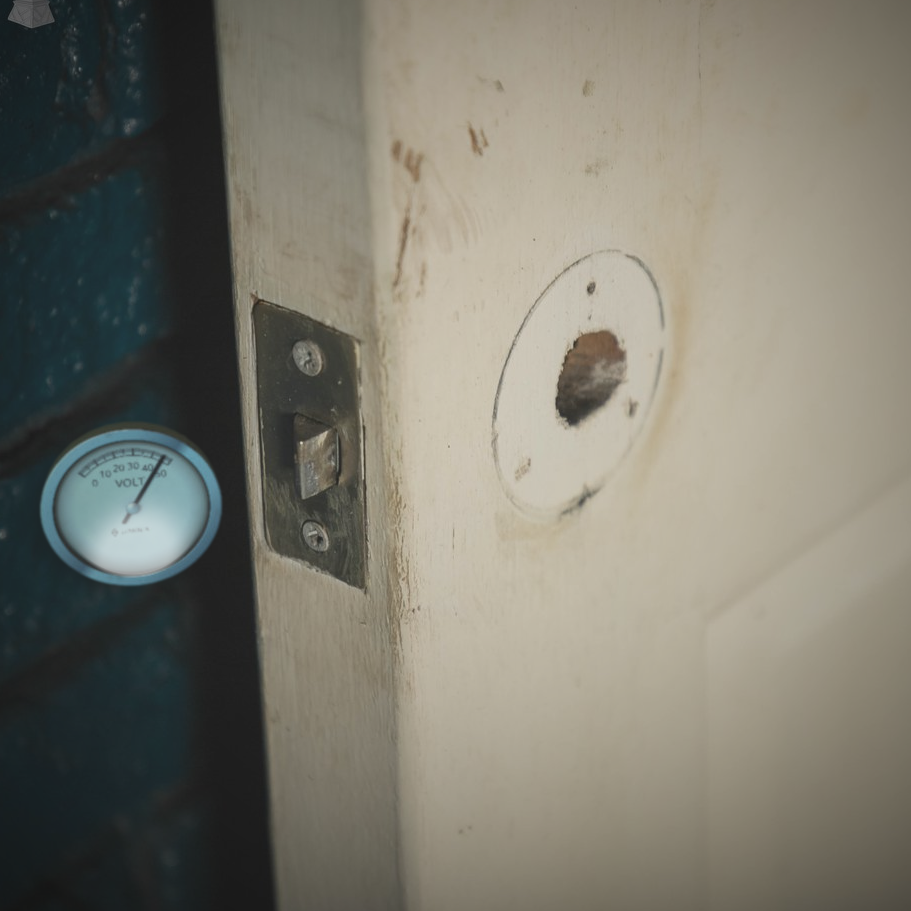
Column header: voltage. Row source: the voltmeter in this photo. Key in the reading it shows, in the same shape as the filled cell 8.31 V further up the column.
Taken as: 45 V
